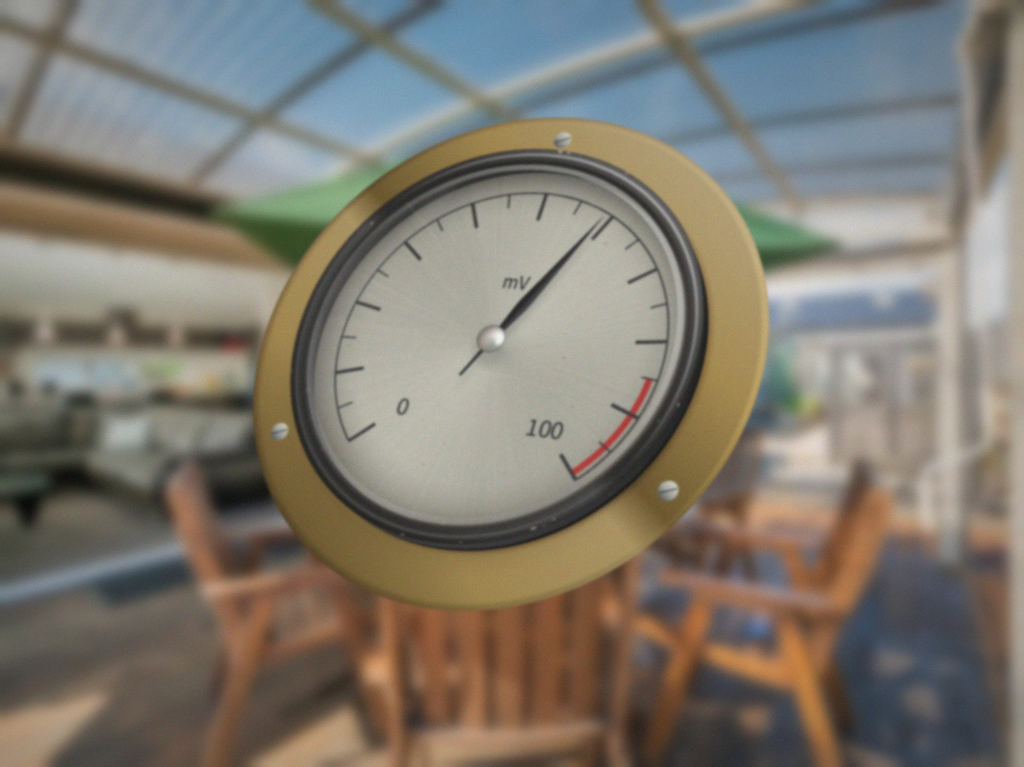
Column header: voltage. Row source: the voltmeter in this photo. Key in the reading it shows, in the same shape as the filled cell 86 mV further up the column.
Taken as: 60 mV
